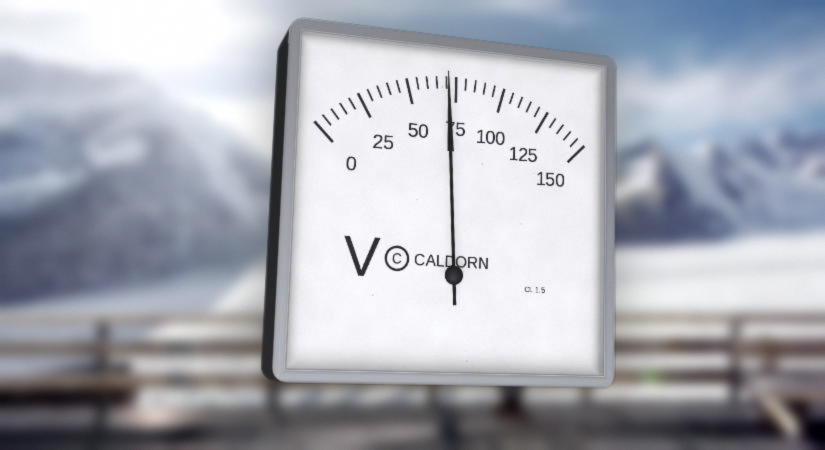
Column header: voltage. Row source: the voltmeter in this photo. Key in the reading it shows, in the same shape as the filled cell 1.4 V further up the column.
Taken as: 70 V
